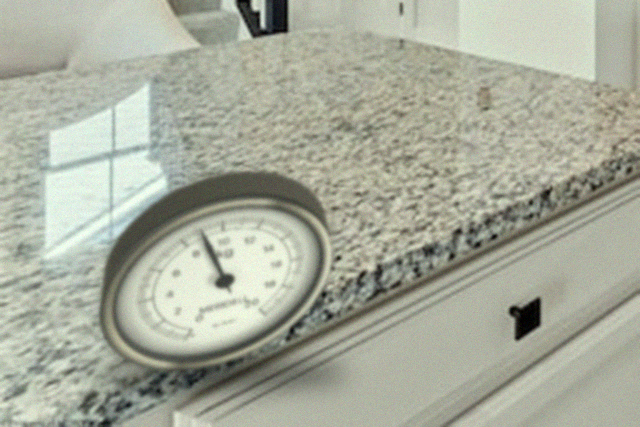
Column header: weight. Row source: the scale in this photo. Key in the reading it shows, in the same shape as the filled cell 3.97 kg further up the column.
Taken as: 9 kg
